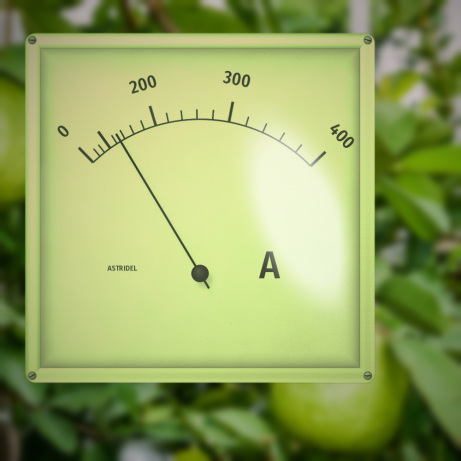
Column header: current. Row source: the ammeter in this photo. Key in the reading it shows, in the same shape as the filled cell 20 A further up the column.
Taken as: 130 A
